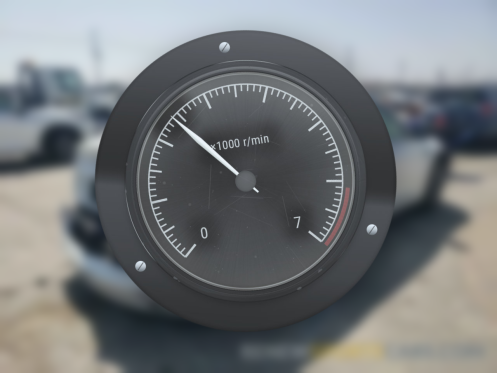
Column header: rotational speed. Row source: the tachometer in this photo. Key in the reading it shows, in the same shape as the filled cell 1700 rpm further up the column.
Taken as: 2400 rpm
